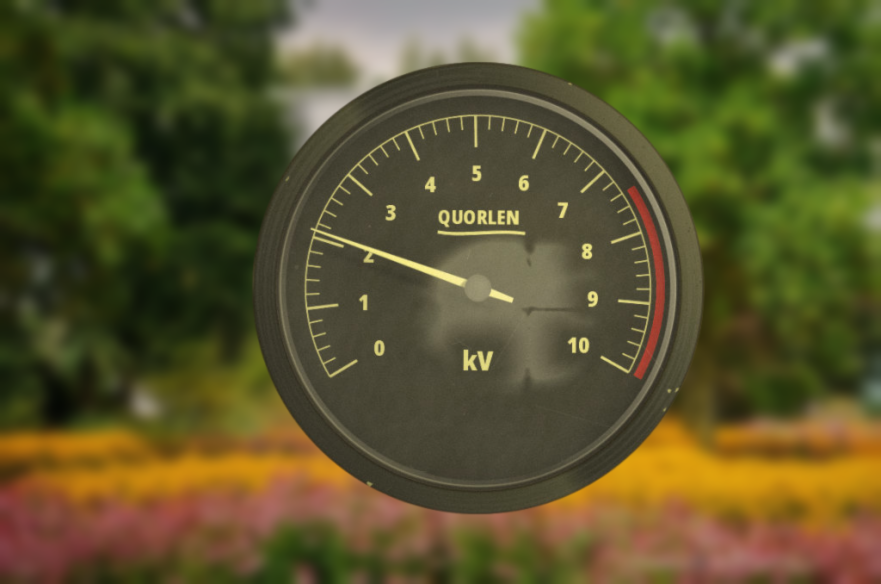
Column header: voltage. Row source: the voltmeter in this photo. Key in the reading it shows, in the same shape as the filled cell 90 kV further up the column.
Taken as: 2.1 kV
